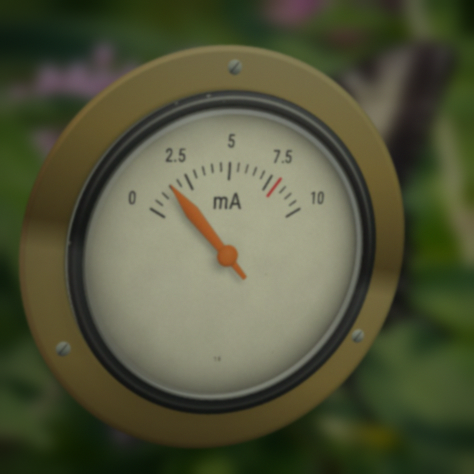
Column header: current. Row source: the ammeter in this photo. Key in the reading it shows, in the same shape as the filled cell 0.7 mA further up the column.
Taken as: 1.5 mA
